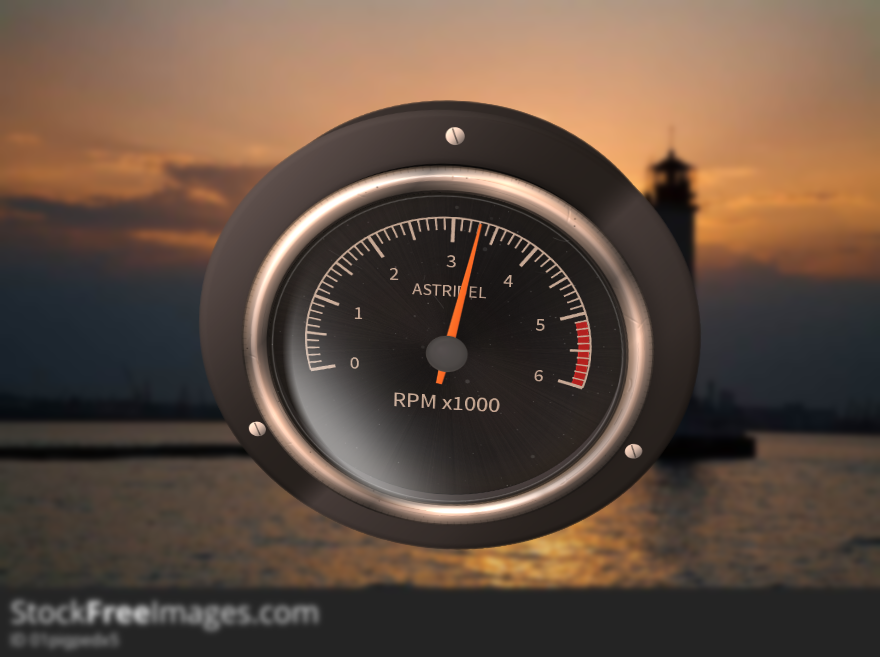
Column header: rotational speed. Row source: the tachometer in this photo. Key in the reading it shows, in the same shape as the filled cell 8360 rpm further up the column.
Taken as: 3300 rpm
